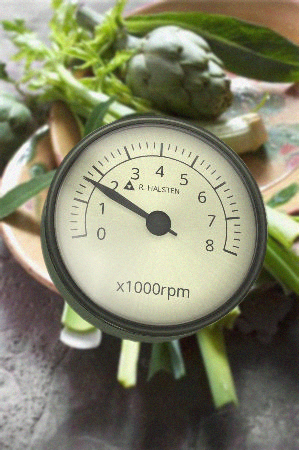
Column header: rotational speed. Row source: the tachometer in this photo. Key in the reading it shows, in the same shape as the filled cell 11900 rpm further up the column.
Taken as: 1600 rpm
